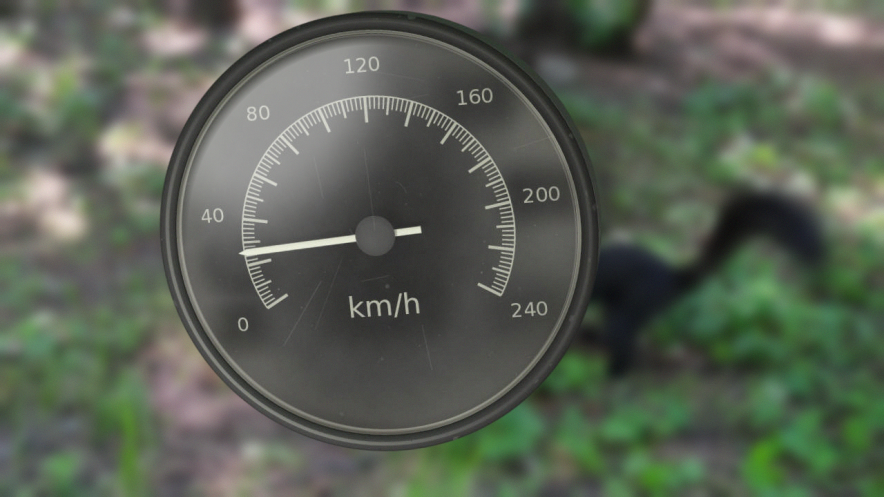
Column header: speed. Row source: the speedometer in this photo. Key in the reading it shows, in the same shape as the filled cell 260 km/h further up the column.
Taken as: 26 km/h
